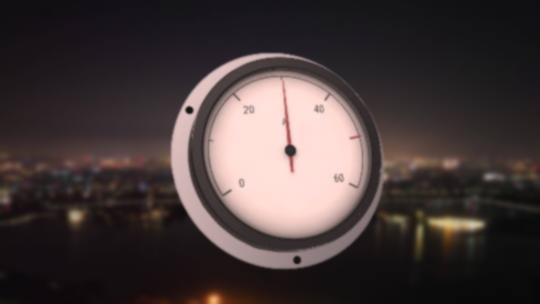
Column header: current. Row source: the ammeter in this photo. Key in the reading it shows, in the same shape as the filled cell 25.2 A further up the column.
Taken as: 30 A
